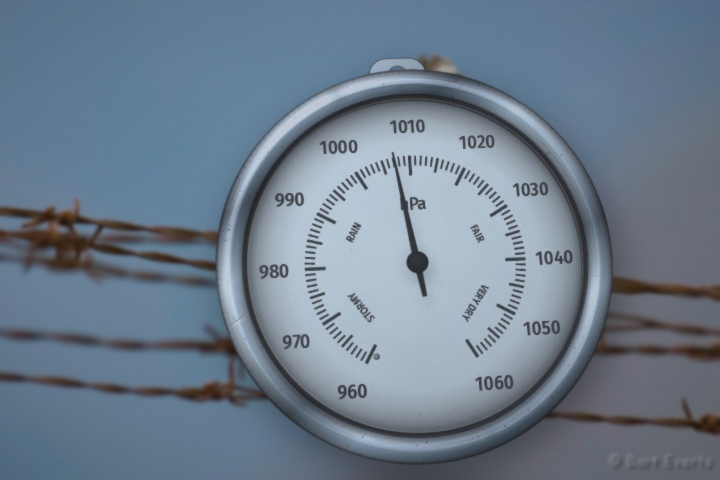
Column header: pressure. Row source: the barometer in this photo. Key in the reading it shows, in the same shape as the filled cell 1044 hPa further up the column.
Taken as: 1007 hPa
